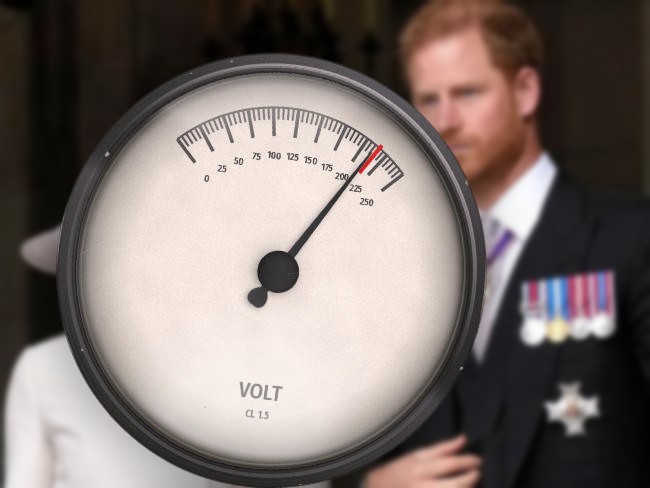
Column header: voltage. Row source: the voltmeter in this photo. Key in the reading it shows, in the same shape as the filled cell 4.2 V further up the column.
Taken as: 210 V
